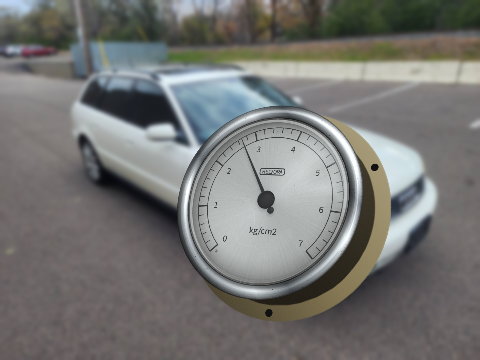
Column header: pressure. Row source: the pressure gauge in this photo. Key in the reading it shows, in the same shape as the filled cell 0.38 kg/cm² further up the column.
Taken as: 2.7 kg/cm²
